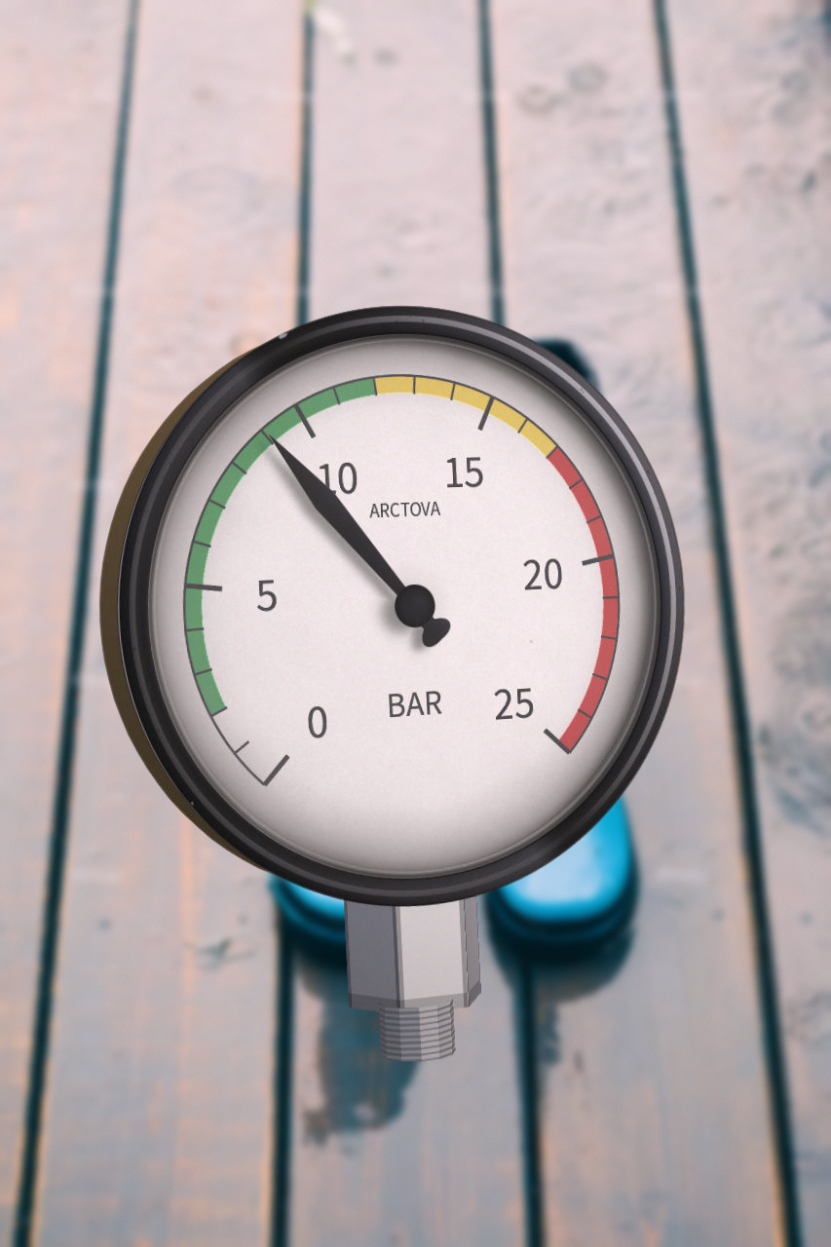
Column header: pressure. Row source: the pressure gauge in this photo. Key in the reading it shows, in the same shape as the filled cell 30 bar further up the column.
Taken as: 9 bar
